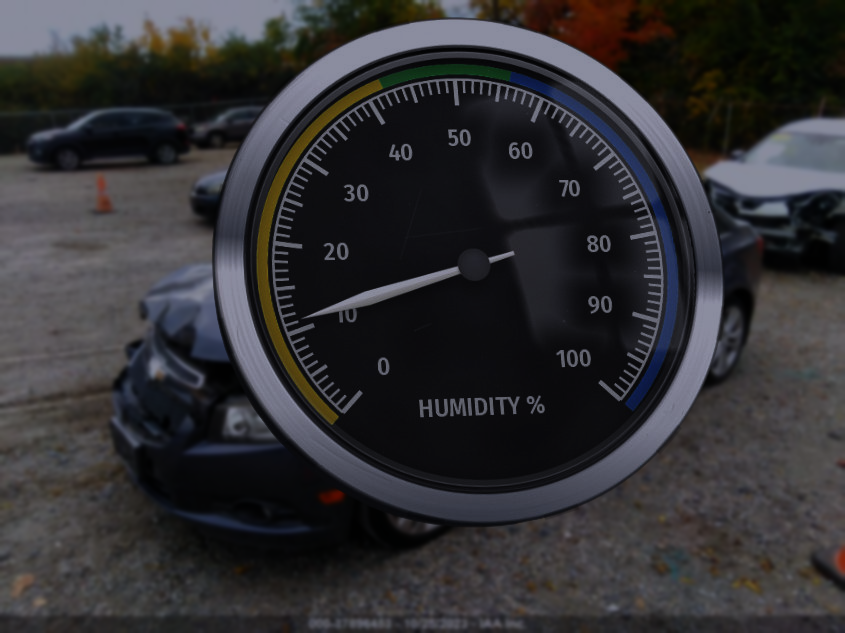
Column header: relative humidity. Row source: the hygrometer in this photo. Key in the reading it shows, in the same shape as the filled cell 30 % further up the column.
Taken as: 11 %
